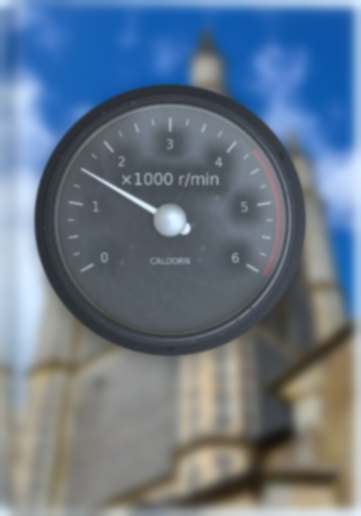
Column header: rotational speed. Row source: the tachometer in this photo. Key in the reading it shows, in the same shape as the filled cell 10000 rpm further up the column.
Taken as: 1500 rpm
